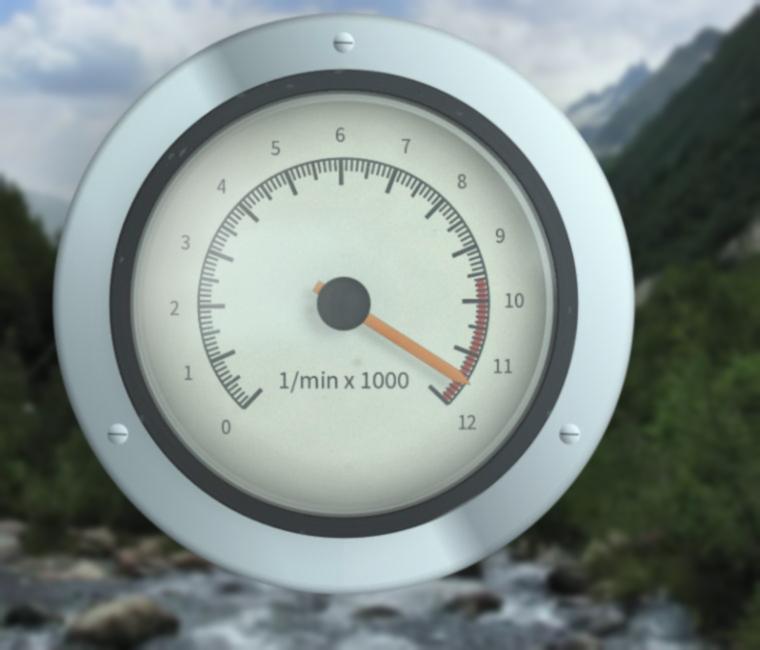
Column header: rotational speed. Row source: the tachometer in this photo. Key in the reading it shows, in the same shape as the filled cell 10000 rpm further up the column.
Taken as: 11500 rpm
